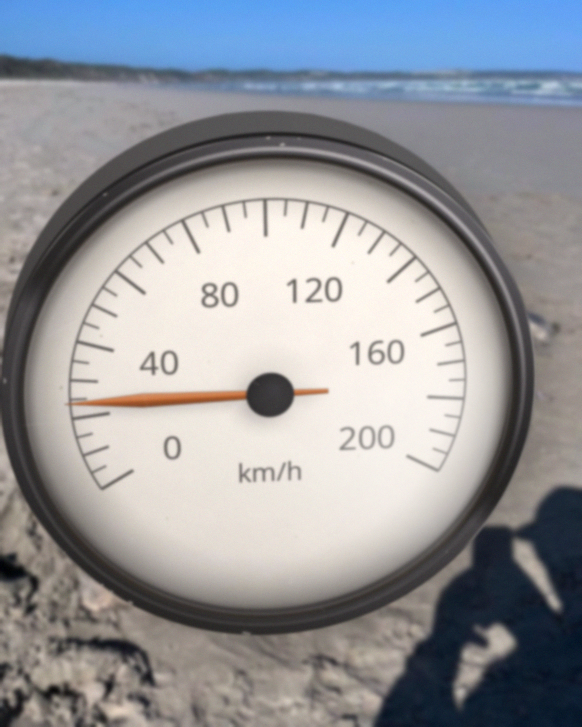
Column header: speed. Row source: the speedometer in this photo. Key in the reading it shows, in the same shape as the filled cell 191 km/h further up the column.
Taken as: 25 km/h
